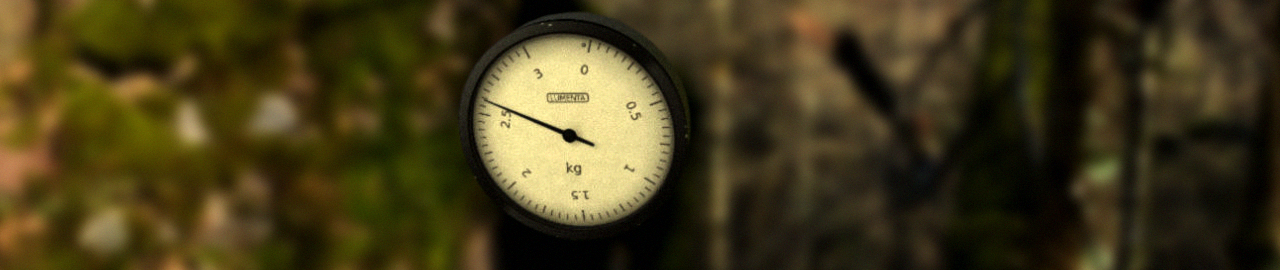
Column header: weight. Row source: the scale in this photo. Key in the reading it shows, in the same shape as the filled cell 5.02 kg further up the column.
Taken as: 2.6 kg
